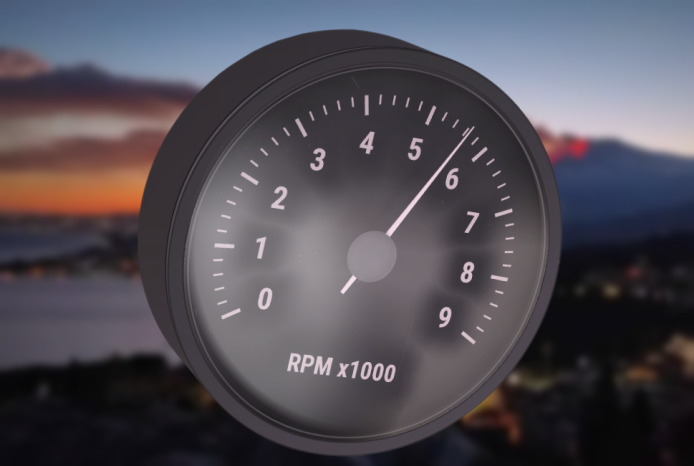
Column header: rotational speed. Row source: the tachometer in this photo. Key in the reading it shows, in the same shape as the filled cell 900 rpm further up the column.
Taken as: 5600 rpm
